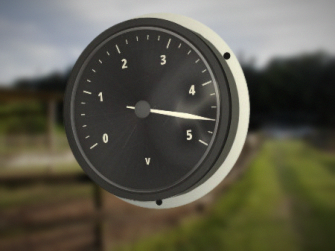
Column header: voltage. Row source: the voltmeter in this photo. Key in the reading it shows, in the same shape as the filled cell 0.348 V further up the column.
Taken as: 4.6 V
